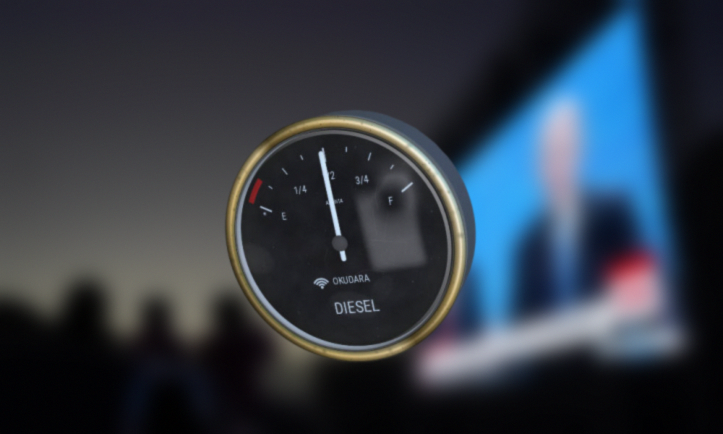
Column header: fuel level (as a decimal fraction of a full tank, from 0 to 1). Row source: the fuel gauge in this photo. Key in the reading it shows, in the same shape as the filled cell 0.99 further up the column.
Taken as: 0.5
